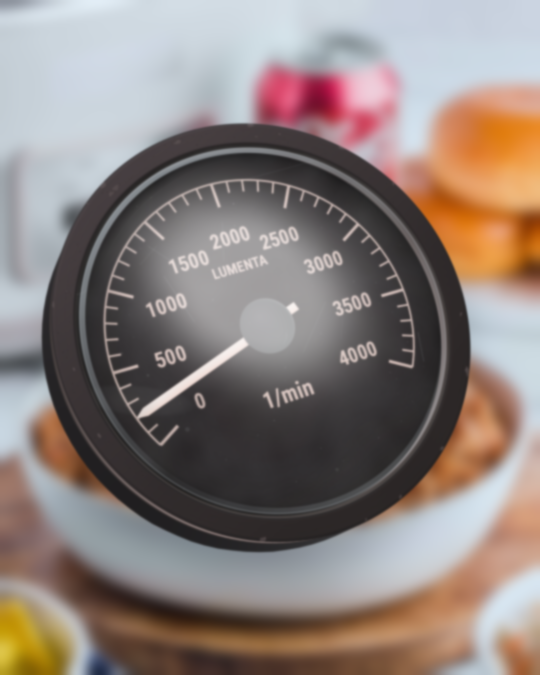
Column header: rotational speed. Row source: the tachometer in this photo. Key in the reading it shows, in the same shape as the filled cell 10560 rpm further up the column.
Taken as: 200 rpm
